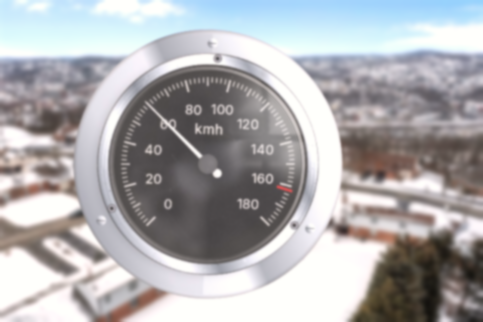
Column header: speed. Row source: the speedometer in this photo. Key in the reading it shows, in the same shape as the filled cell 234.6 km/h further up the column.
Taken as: 60 km/h
